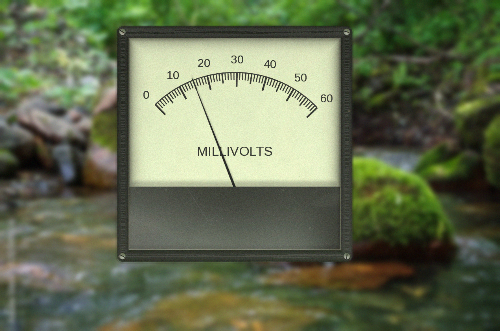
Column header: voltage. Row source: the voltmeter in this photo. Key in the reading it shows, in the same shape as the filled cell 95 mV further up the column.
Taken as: 15 mV
